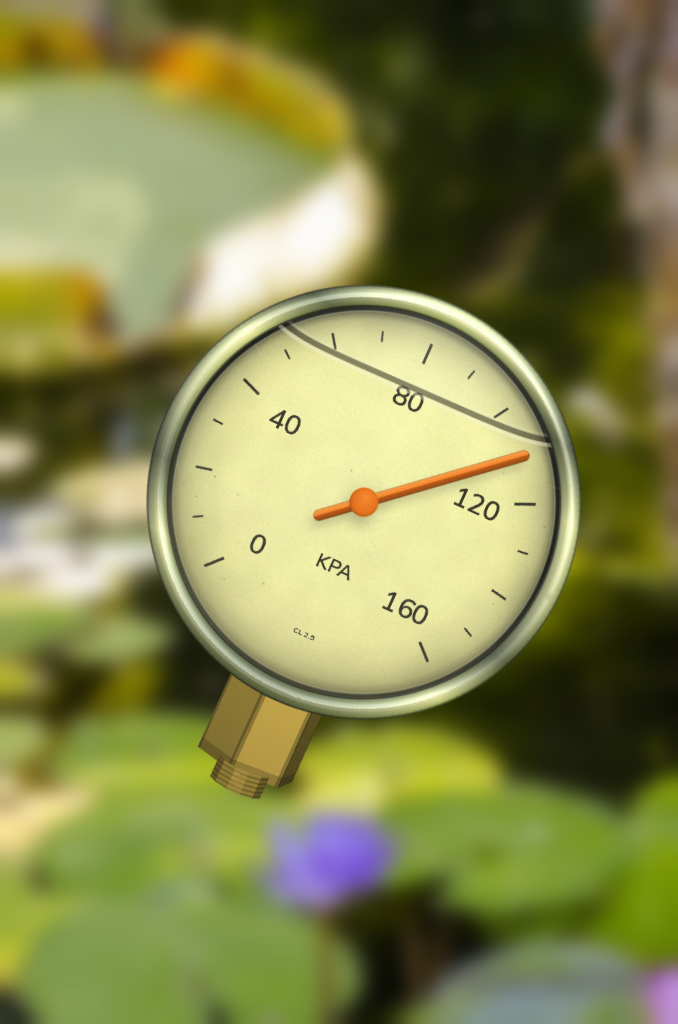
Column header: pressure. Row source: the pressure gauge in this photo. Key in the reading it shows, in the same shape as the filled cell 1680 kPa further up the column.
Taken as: 110 kPa
